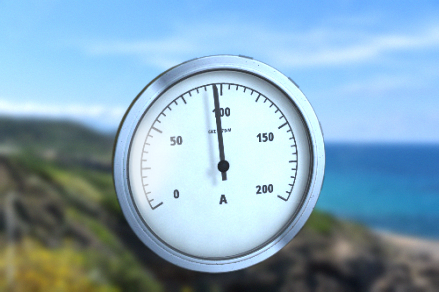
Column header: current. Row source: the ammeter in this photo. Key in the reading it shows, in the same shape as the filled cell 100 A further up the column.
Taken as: 95 A
